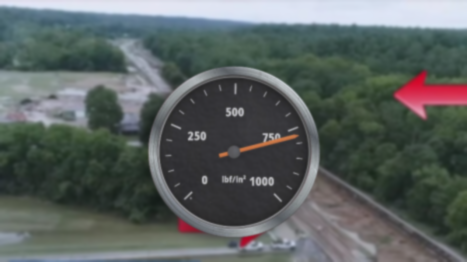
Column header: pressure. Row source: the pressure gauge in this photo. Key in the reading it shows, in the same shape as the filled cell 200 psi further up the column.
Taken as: 775 psi
